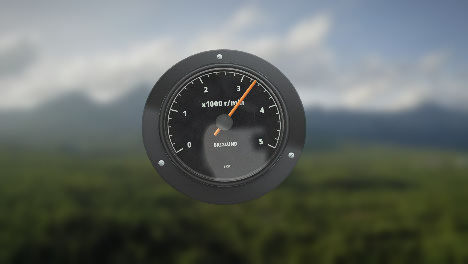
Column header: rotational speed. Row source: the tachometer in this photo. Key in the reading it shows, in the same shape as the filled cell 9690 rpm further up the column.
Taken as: 3300 rpm
